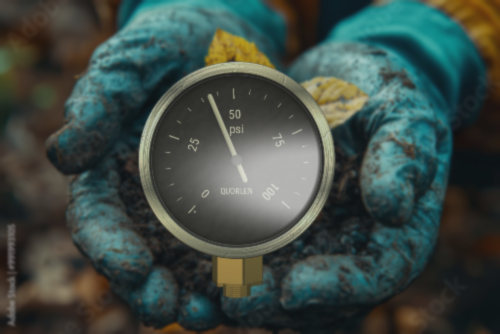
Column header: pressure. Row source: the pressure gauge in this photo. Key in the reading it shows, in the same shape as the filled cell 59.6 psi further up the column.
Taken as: 42.5 psi
